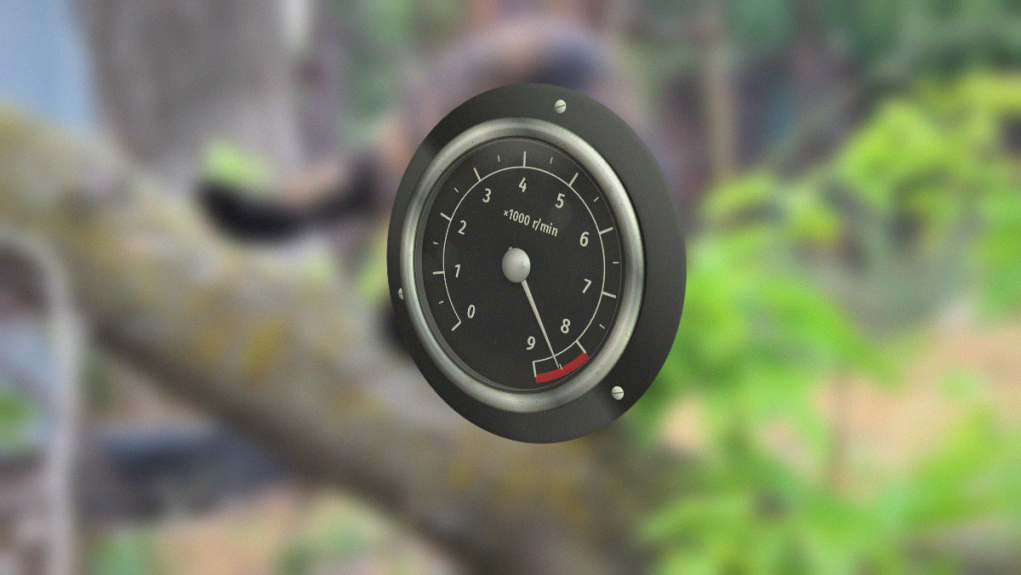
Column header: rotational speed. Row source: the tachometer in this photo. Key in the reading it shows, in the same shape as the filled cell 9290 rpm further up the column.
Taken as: 8500 rpm
